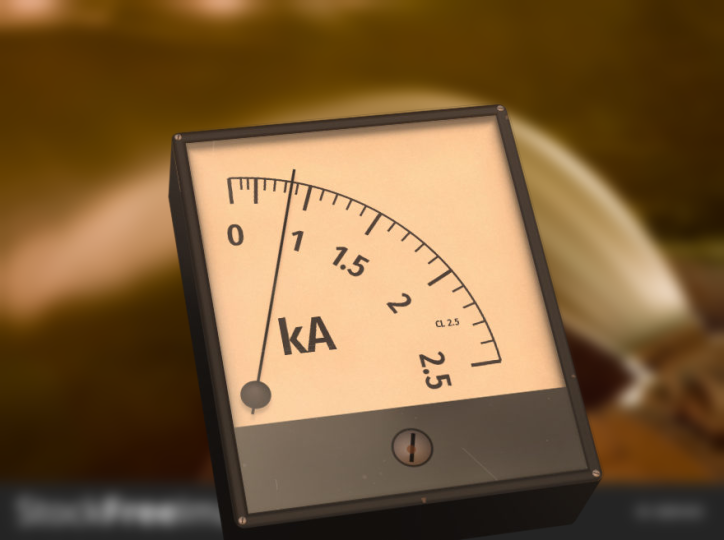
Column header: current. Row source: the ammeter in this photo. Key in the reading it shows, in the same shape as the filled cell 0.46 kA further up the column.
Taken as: 0.85 kA
